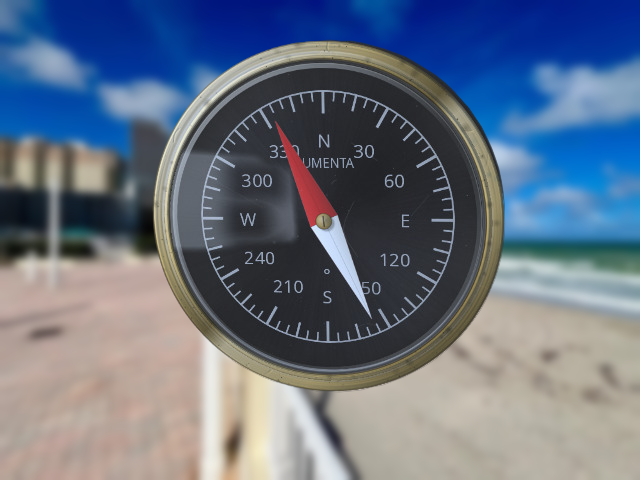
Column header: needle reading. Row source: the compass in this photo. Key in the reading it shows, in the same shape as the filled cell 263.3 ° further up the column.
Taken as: 335 °
